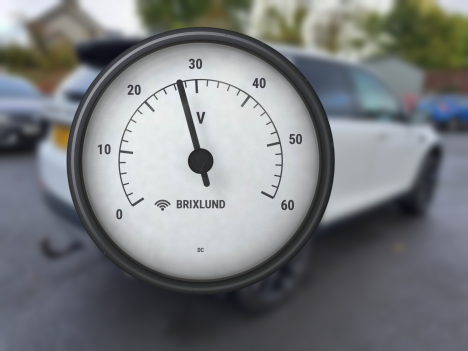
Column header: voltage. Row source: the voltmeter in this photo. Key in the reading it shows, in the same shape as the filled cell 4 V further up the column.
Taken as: 27 V
